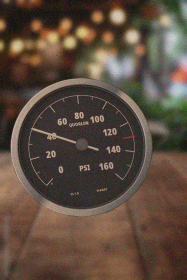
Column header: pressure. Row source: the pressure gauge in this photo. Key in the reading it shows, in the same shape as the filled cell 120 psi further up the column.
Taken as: 40 psi
